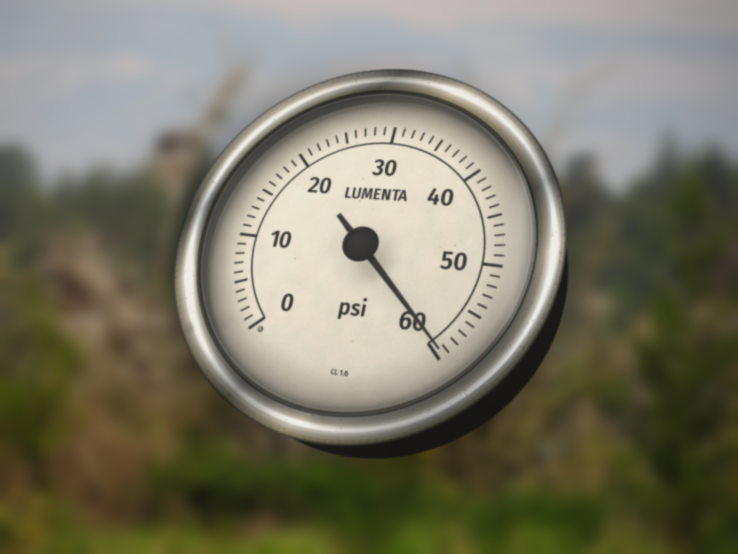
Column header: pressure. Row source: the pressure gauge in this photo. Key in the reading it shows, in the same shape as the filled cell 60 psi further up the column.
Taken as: 59.5 psi
